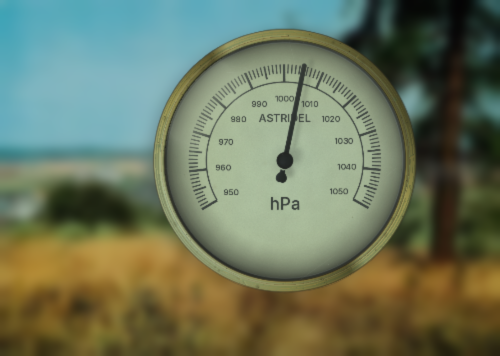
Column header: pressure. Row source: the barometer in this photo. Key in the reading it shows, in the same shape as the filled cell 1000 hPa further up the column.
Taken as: 1005 hPa
